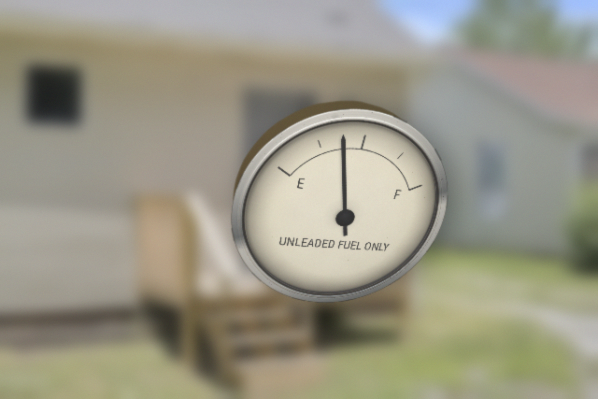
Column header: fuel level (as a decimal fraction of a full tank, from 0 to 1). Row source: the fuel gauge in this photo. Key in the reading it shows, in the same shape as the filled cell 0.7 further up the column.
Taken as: 0.375
